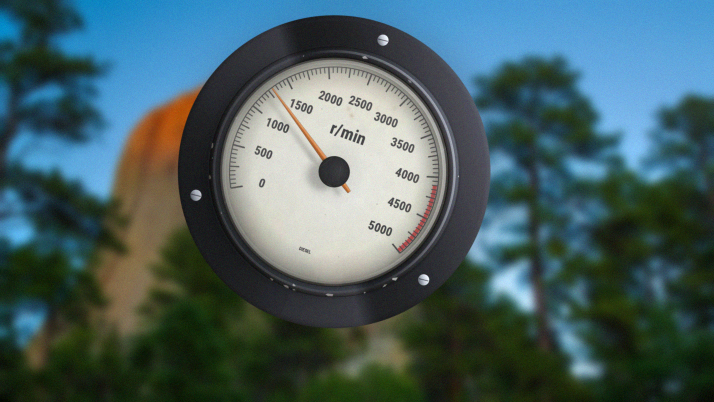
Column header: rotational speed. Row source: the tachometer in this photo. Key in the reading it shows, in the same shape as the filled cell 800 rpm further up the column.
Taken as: 1300 rpm
